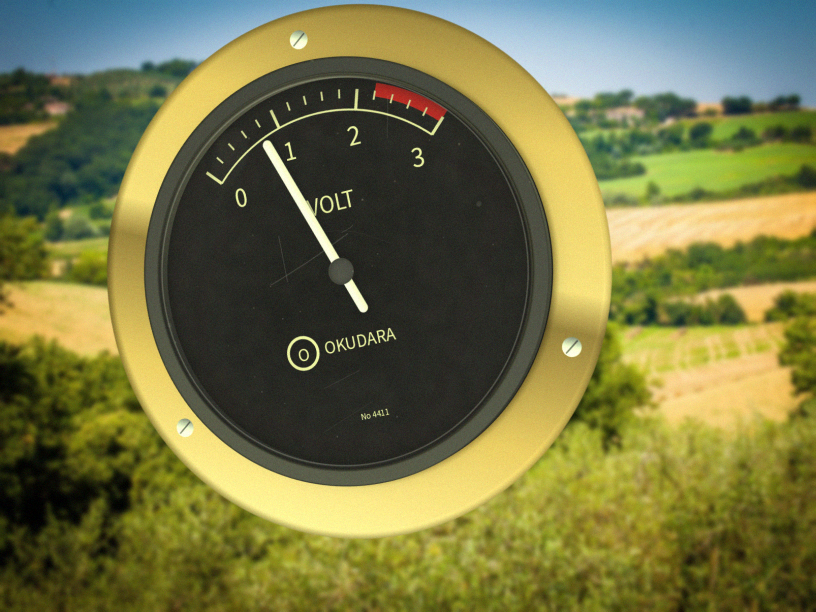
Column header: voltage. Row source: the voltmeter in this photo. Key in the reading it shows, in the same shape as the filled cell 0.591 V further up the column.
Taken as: 0.8 V
